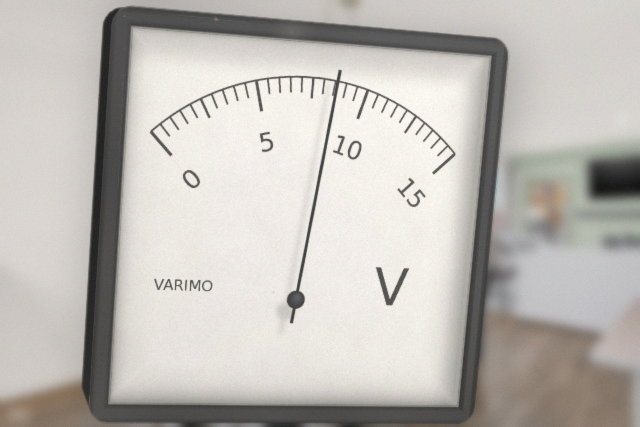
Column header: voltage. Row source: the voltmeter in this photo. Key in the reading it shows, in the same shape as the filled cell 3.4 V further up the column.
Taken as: 8.5 V
